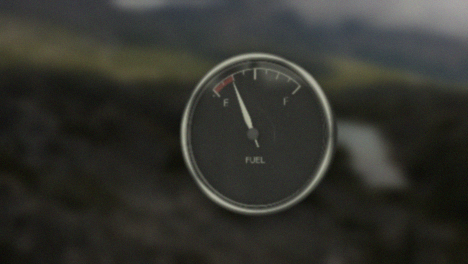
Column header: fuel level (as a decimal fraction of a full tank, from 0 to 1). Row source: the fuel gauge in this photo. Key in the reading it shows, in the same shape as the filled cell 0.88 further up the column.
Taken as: 0.25
